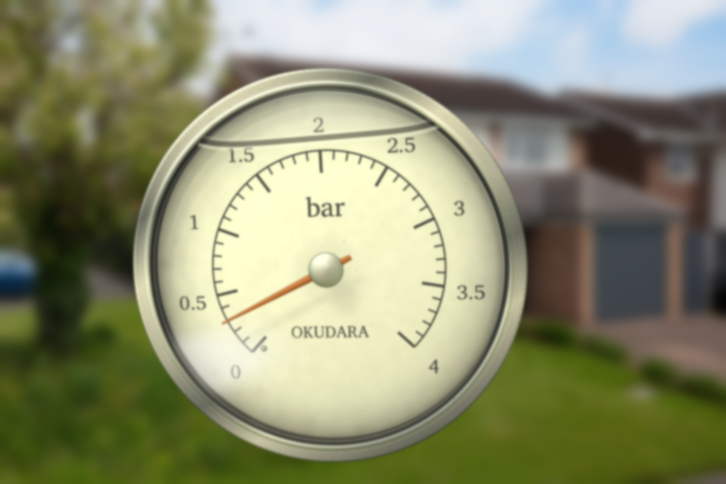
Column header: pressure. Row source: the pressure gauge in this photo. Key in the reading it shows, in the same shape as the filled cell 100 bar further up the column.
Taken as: 0.3 bar
